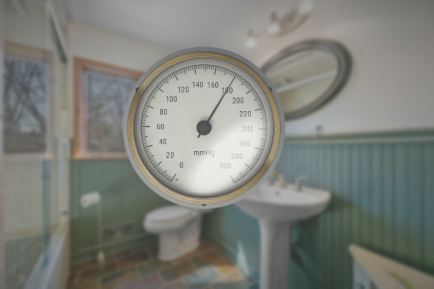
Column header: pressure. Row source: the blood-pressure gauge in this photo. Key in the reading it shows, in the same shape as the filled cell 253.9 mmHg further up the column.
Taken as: 180 mmHg
